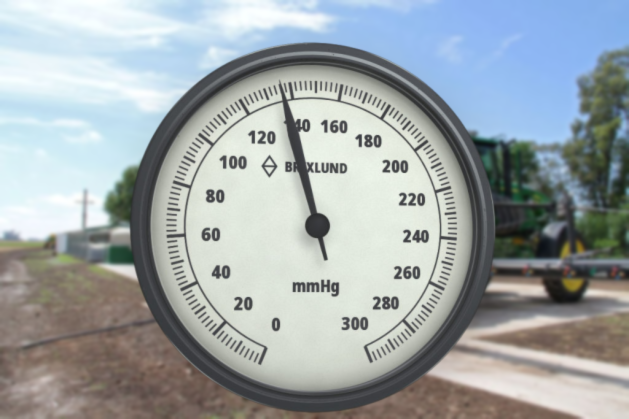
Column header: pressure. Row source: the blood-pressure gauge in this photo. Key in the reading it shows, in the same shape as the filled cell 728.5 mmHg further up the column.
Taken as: 136 mmHg
